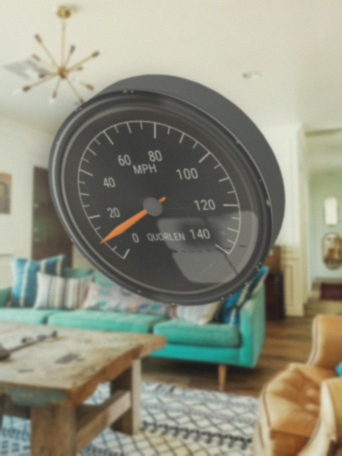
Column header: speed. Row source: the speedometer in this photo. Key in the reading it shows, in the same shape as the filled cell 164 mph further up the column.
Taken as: 10 mph
